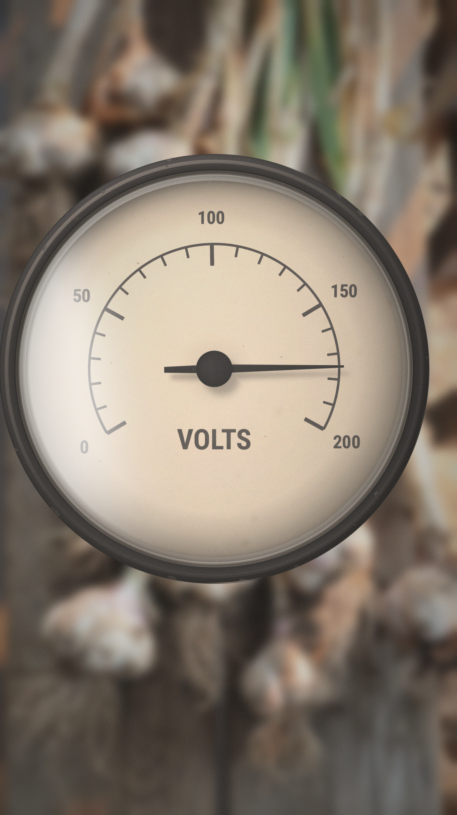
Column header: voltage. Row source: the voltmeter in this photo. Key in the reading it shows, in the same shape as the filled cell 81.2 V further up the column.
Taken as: 175 V
